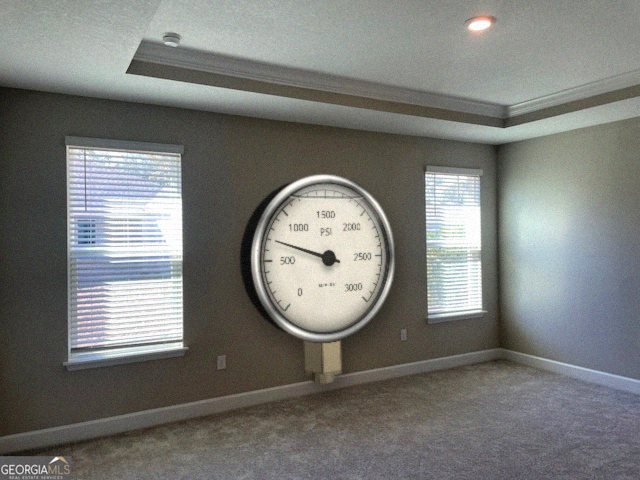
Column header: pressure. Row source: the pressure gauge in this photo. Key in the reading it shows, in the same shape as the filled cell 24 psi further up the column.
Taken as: 700 psi
